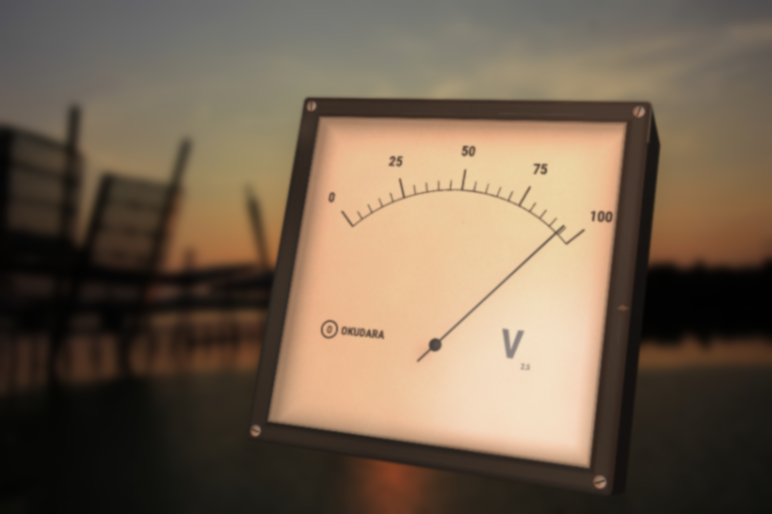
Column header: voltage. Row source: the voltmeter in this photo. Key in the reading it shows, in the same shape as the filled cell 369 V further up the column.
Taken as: 95 V
